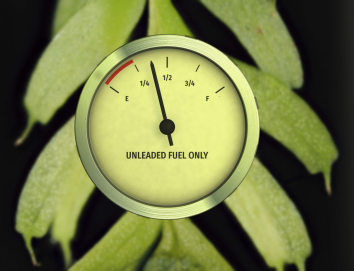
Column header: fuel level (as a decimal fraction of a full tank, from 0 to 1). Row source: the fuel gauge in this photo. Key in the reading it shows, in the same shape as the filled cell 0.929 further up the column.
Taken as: 0.375
